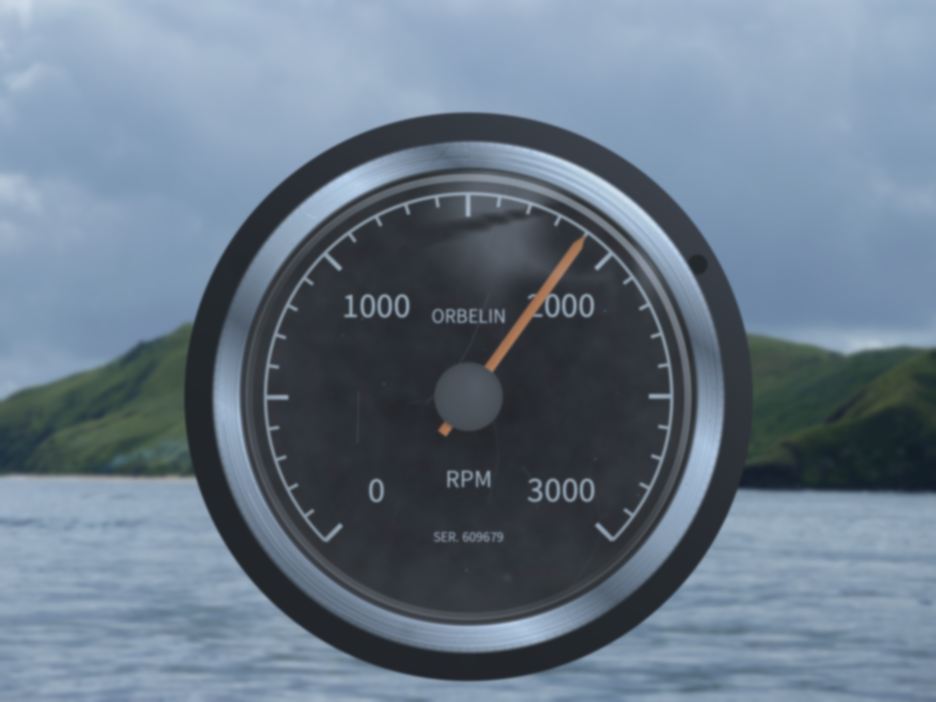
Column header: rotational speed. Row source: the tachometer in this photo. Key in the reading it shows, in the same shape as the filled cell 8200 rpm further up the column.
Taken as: 1900 rpm
